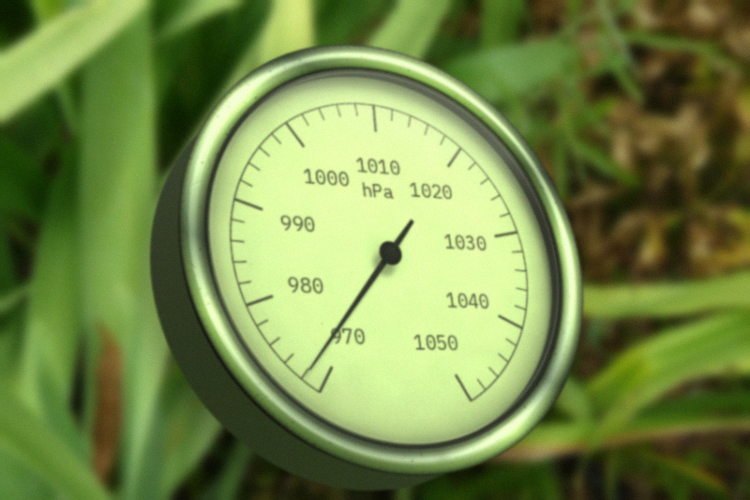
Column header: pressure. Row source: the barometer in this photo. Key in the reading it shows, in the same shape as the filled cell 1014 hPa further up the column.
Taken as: 972 hPa
